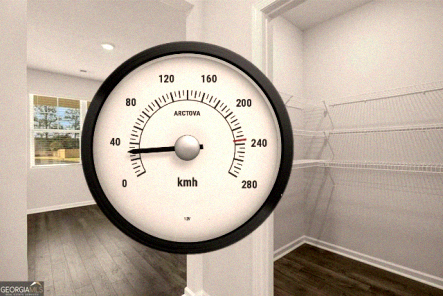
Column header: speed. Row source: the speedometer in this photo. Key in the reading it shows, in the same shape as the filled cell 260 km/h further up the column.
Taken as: 30 km/h
